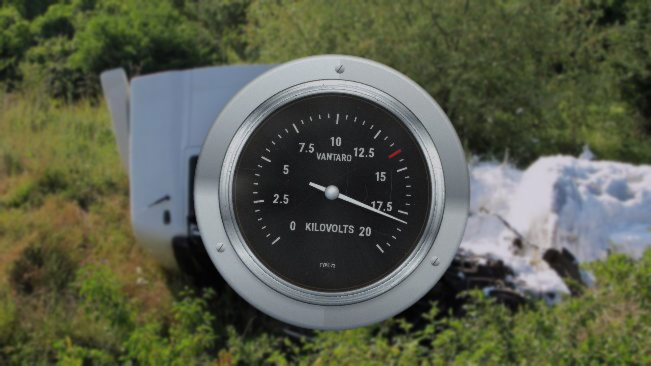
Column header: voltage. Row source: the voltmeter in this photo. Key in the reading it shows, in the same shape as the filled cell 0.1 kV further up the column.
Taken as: 18 kV
